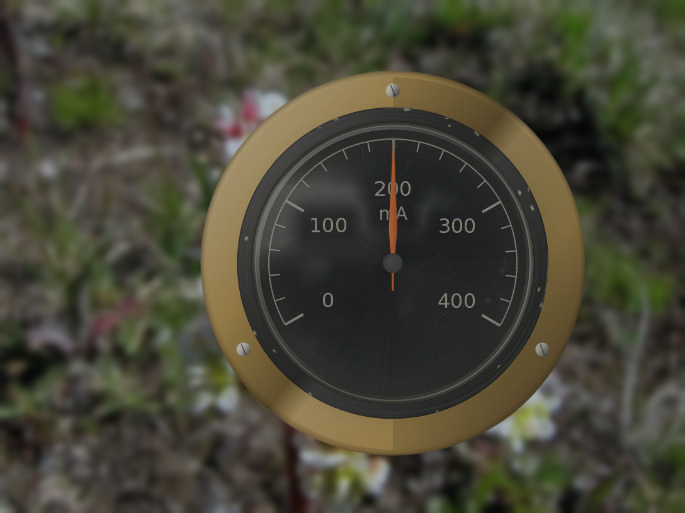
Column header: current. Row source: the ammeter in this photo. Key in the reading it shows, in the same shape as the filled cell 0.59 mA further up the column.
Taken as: 200 mA
